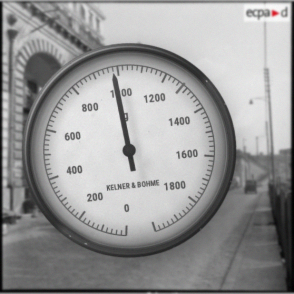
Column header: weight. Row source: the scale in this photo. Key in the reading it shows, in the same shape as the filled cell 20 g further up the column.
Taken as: 980 g
